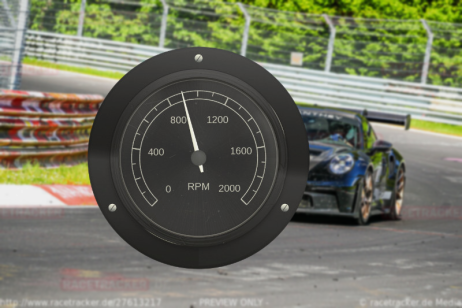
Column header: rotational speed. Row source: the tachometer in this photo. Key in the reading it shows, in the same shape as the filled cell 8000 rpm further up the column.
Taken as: 900 rpm
